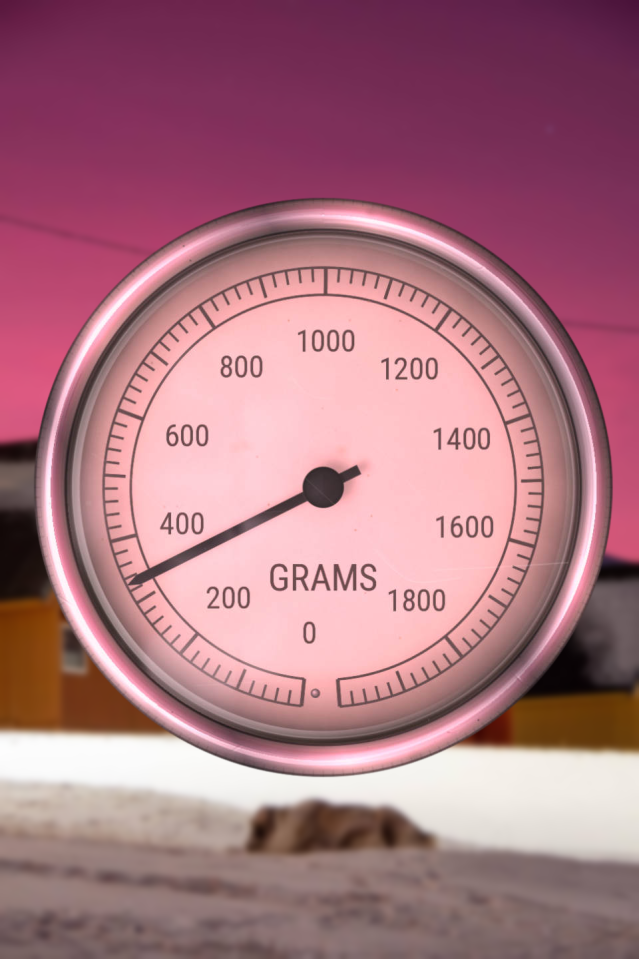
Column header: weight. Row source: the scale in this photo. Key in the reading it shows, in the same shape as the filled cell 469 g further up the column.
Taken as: 330 g
